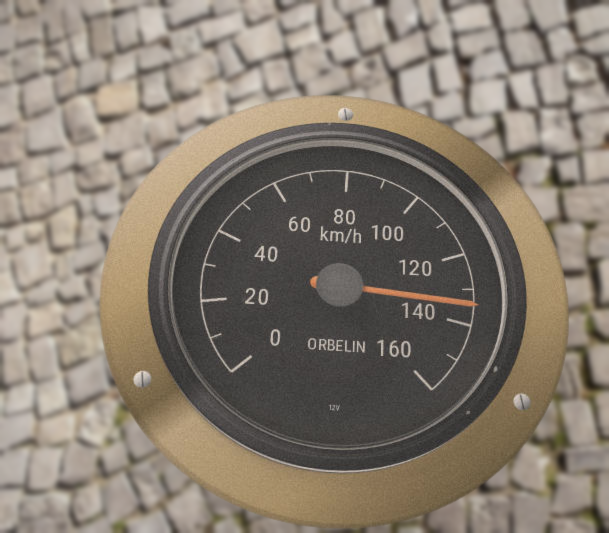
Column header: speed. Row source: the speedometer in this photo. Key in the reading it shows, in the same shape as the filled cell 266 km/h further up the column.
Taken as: 135 km/h
